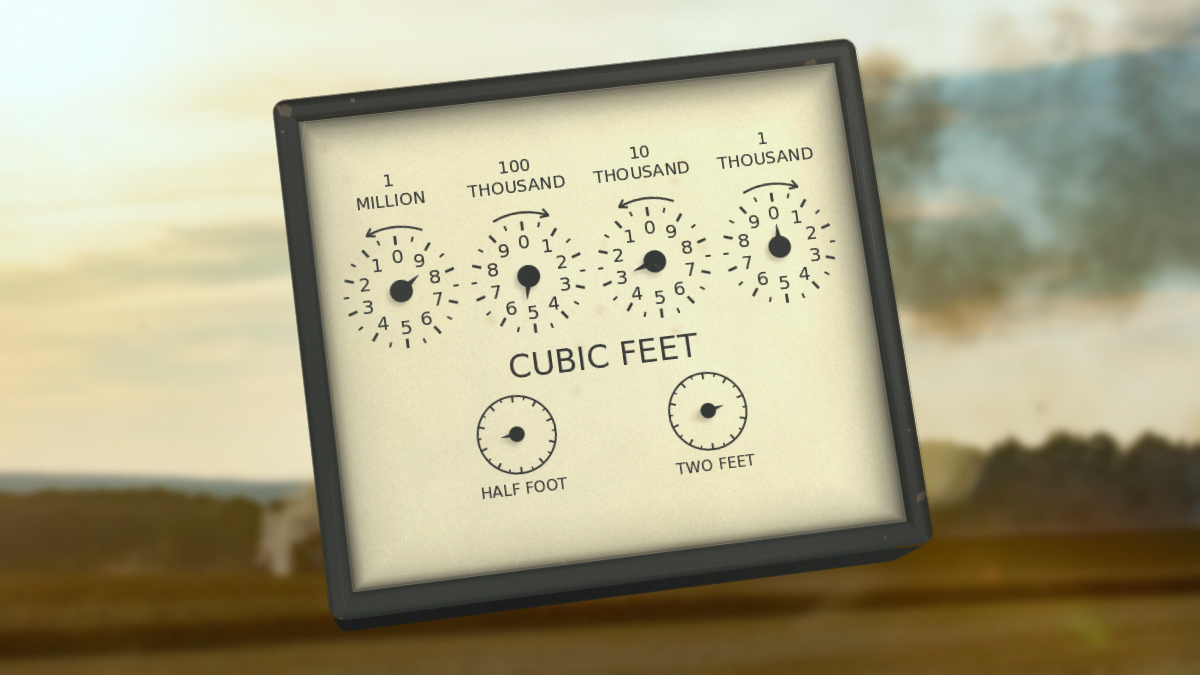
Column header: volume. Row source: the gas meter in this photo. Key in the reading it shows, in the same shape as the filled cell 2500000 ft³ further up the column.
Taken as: 853000 ft³
